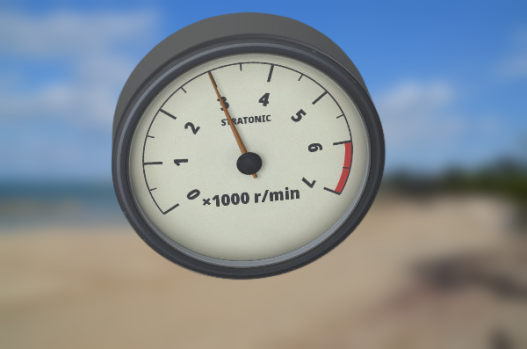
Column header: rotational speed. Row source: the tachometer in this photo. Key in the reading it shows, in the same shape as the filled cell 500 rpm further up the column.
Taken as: 3000 rpm
